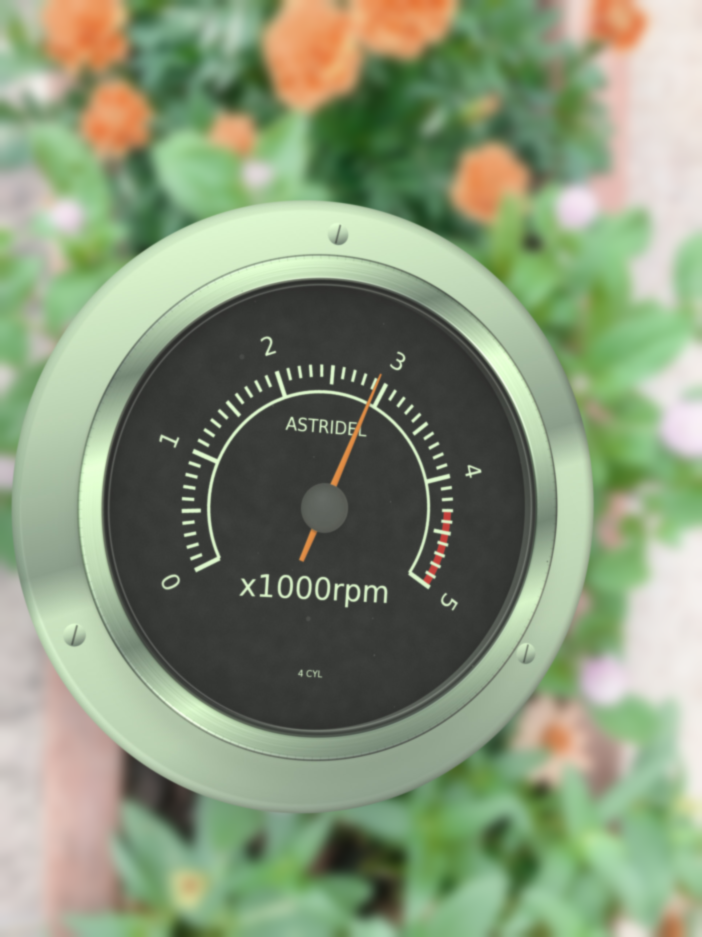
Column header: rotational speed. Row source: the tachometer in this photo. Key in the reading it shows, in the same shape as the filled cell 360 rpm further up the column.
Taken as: 2900 rpm
